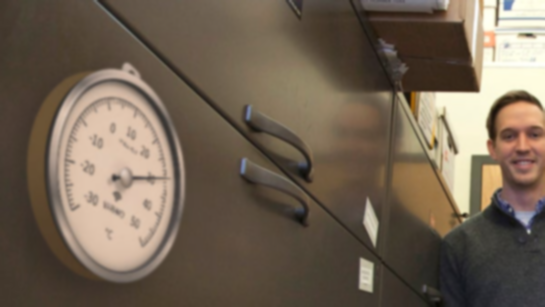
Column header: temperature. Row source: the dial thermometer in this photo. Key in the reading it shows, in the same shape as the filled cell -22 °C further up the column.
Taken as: 30 °C
